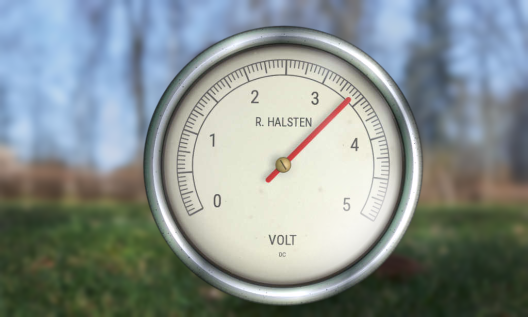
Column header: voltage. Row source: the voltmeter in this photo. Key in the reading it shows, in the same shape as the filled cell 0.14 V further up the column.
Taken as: 3.4 V
